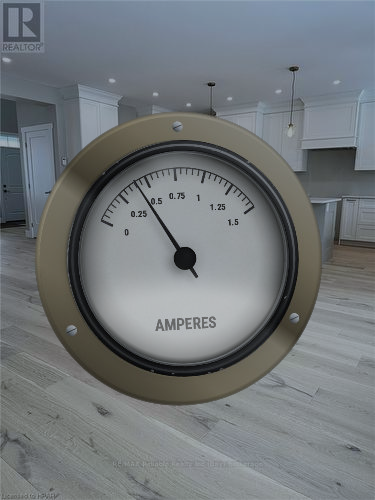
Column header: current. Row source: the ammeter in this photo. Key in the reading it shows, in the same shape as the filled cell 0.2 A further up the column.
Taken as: 0.4 A
